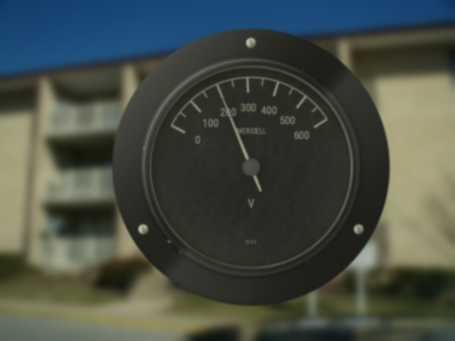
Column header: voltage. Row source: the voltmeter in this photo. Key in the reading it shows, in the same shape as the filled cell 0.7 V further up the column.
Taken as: 200 V
